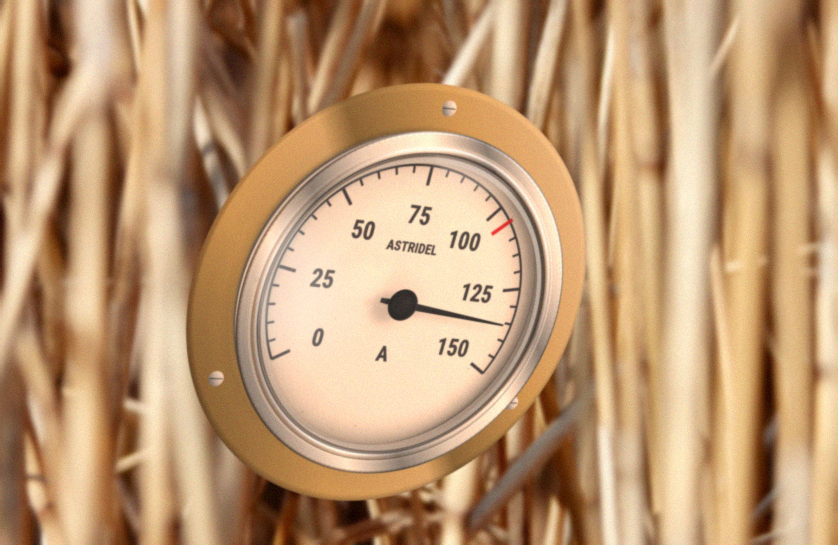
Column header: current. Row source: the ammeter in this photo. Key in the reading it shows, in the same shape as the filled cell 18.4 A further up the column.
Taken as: 135 A
